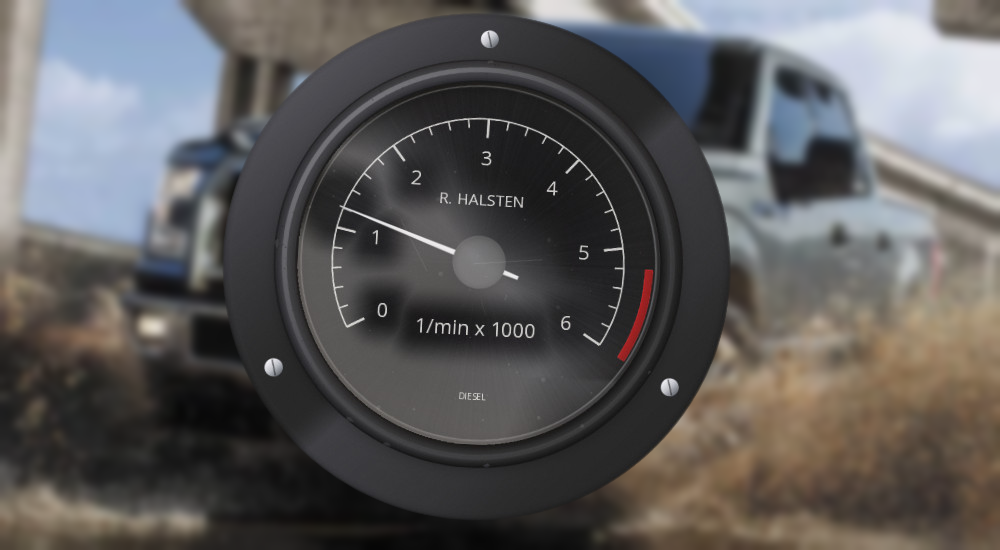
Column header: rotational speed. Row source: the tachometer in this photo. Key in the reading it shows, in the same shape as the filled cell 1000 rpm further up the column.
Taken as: 1200 rpm
